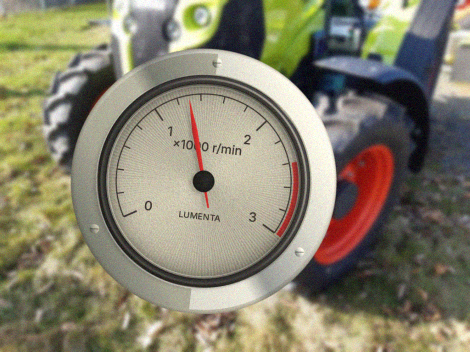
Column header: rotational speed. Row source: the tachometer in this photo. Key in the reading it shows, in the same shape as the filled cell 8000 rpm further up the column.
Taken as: 1300 rpm
